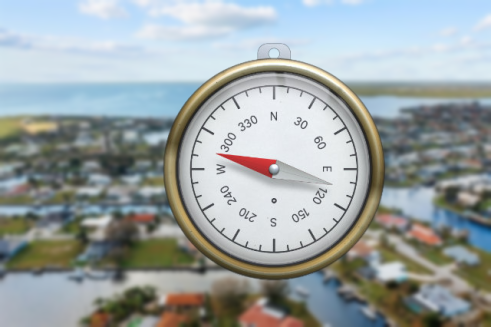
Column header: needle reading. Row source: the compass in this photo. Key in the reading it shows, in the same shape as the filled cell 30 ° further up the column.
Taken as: 285 °
